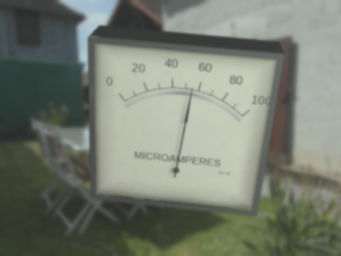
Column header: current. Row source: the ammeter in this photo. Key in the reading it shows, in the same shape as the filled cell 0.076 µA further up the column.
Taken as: 55 µA
